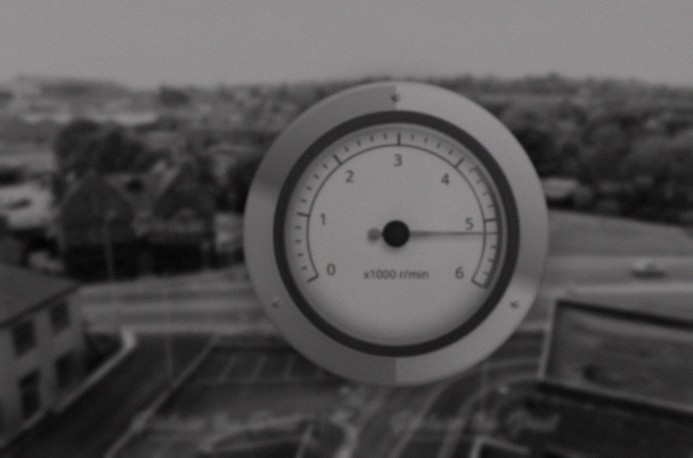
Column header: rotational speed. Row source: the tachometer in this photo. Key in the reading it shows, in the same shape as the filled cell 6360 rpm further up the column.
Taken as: 5200 rpm
